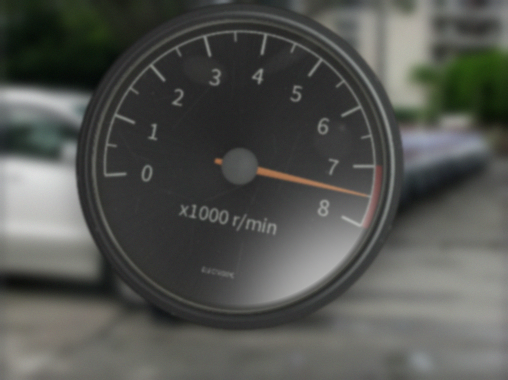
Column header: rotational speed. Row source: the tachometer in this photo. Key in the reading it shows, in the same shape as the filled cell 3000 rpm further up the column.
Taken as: 7500 rpm
